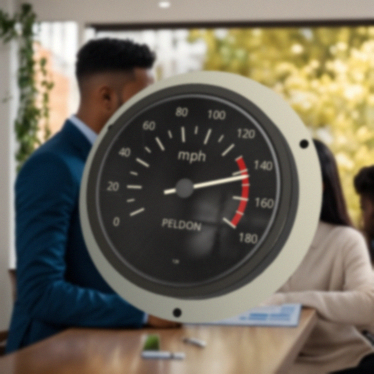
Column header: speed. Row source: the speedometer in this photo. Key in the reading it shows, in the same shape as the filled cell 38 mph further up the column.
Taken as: 145 mph
